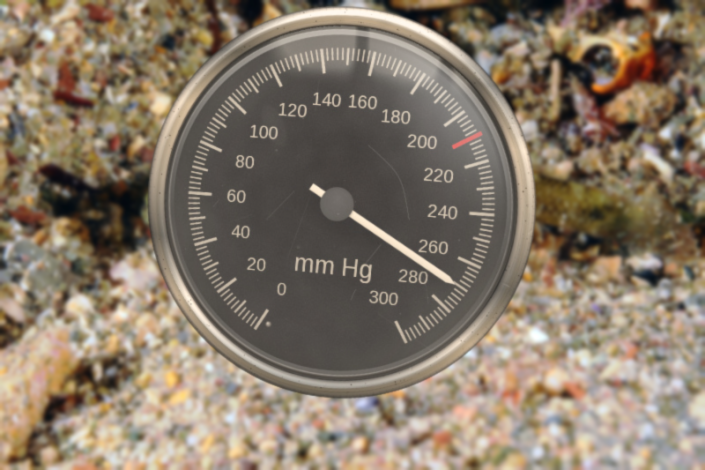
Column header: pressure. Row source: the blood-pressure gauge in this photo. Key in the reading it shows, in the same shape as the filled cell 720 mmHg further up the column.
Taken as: 270 mmHg
